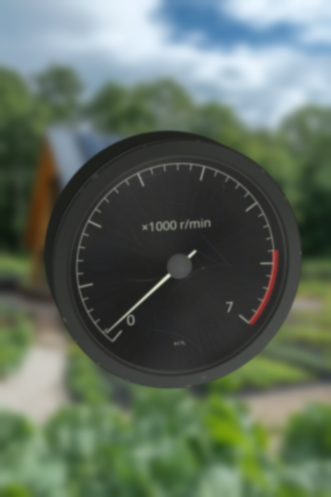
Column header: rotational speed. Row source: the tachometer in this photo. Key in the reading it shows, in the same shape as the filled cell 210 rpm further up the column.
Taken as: 200 rpm
